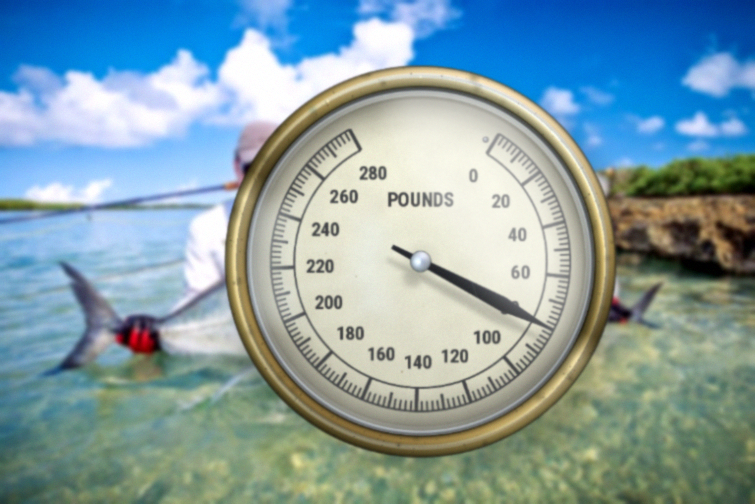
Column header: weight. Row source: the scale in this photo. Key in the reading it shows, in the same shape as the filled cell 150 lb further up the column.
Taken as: 80 lb
